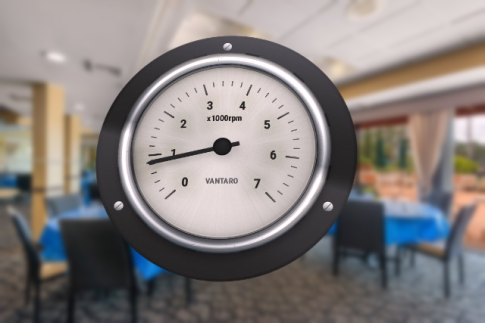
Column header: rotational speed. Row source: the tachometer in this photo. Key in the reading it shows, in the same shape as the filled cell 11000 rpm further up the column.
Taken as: 800 rpm
